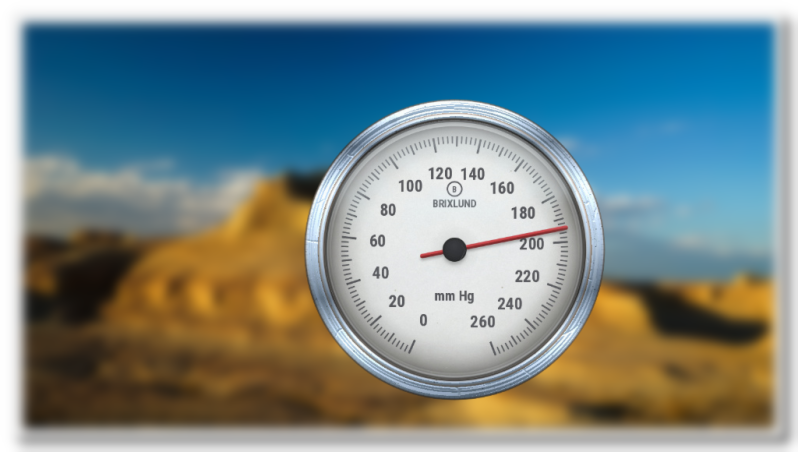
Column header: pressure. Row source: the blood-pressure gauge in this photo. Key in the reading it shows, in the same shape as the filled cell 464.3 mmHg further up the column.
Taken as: 194 mmHg
